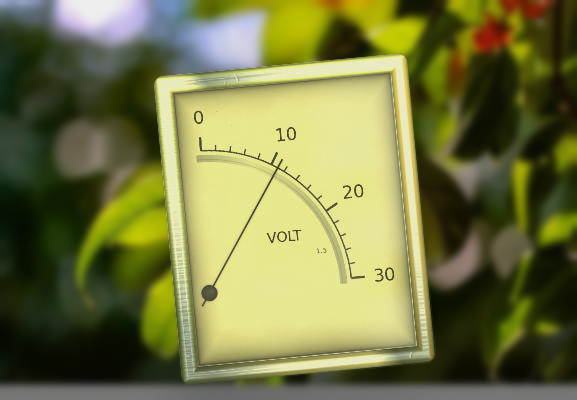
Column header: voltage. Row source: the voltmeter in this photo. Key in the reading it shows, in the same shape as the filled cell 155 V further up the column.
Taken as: 11 V
